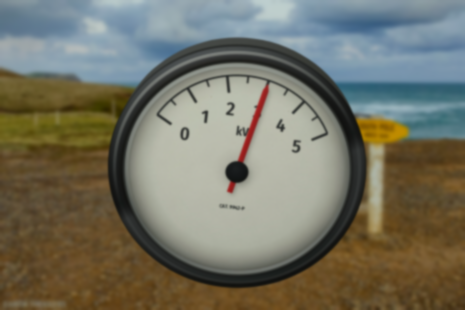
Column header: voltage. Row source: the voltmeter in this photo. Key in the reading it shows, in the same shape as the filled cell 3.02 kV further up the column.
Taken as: 3 kV
